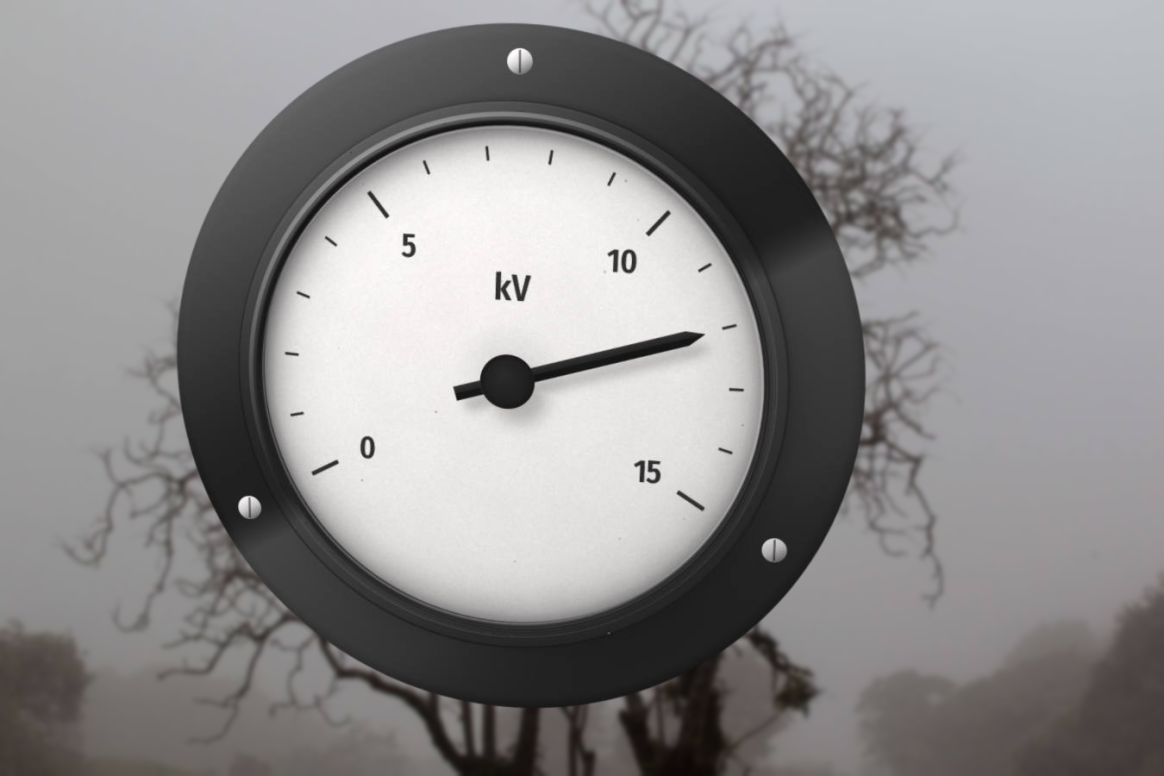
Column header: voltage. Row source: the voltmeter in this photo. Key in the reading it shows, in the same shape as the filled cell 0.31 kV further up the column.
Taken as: 12 kV
